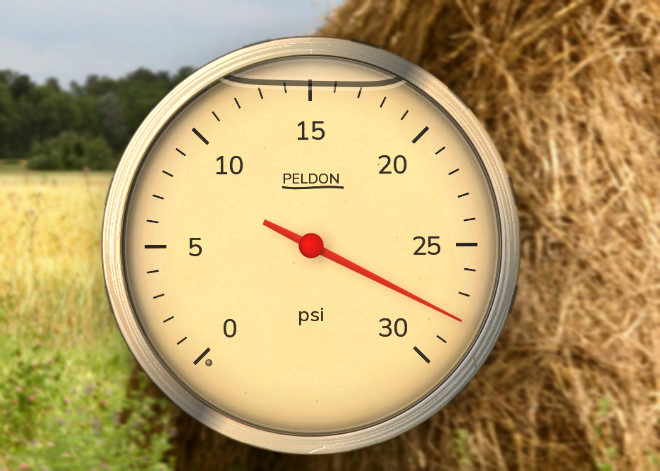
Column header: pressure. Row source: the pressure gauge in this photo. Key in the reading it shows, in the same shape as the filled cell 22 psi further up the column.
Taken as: 28 psi
